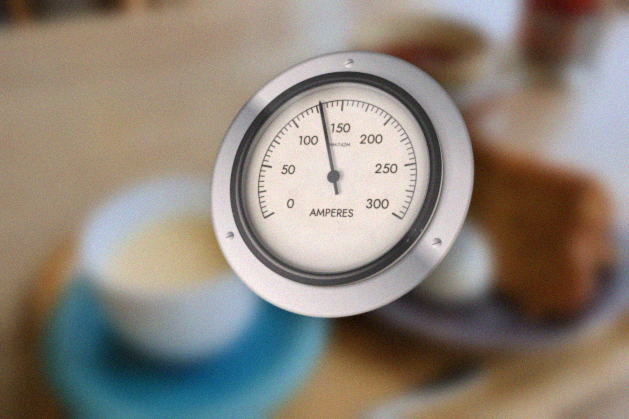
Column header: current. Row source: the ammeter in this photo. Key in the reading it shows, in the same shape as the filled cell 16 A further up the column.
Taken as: 130 A
